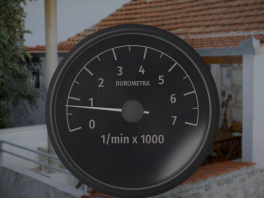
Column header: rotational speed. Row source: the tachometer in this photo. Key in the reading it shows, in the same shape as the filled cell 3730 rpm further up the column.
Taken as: 750 rpm
